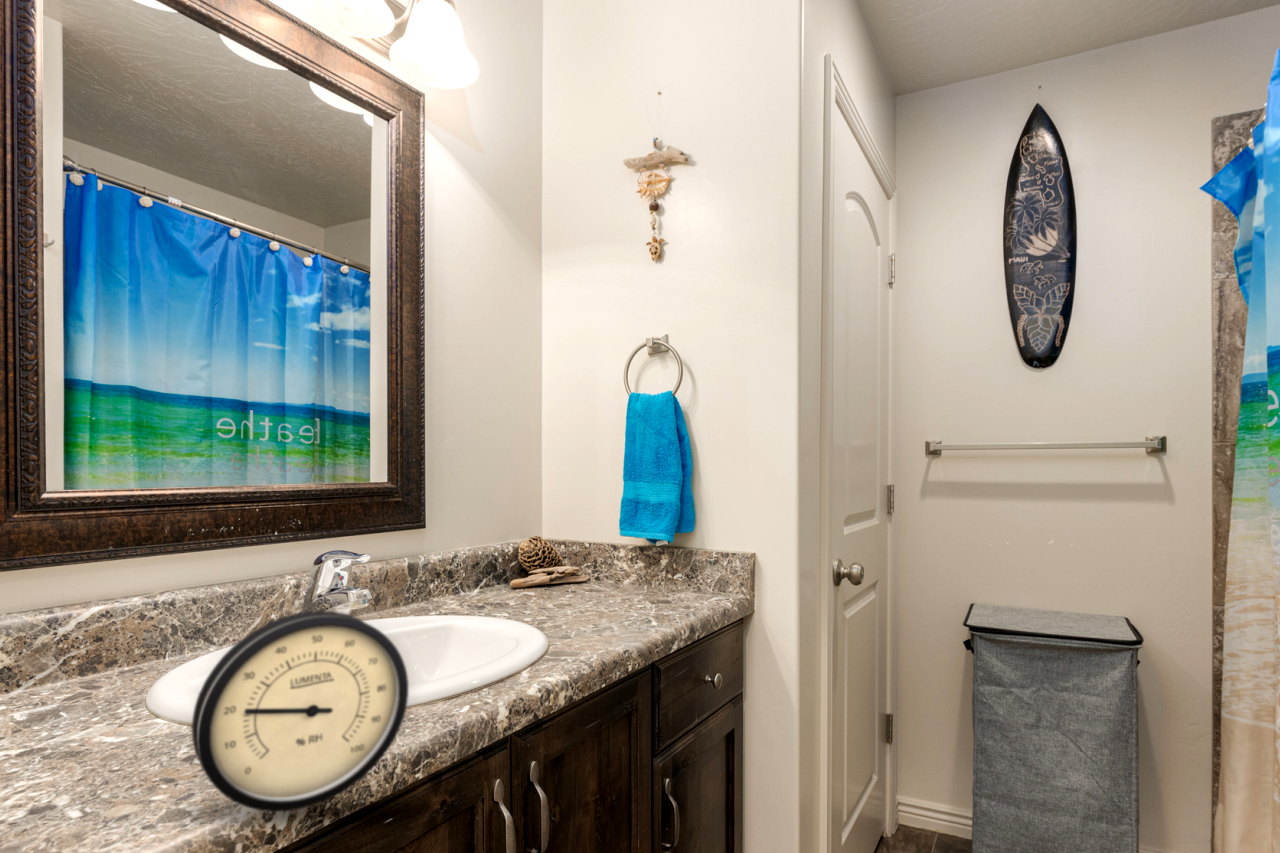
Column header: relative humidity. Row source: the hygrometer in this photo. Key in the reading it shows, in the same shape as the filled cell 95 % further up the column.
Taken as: 20 %
